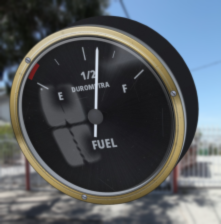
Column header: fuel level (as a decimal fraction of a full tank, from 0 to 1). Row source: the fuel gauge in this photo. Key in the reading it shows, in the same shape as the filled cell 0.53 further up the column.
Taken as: 0.625
